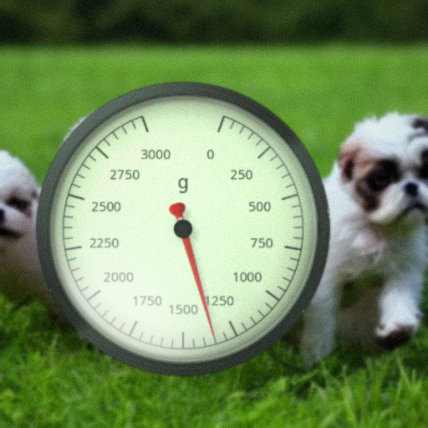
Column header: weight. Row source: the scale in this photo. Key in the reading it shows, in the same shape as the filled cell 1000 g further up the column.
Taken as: 1350 g
